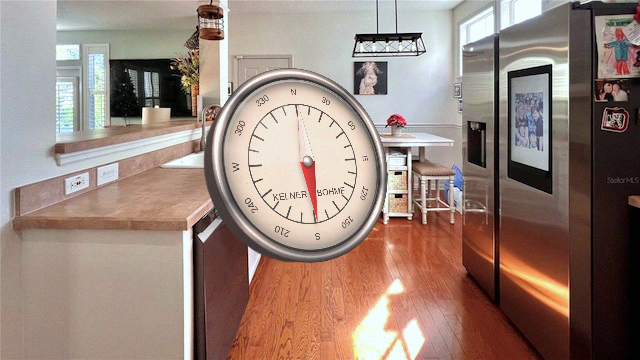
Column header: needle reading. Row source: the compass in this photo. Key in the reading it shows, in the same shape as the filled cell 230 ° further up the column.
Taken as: 180 °
